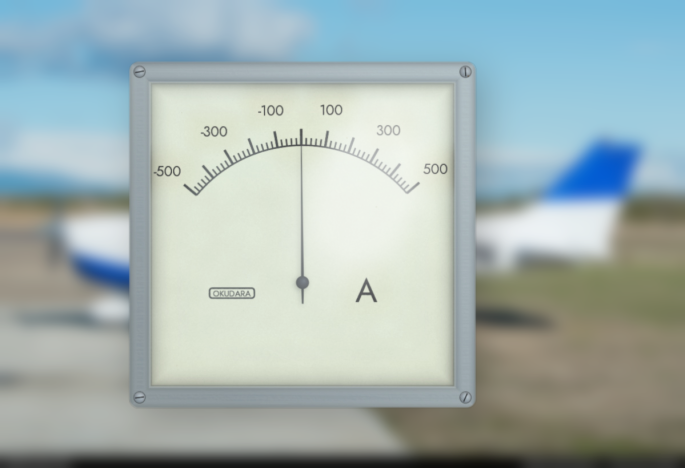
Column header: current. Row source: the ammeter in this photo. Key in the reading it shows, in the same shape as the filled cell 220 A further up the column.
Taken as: 0 A
